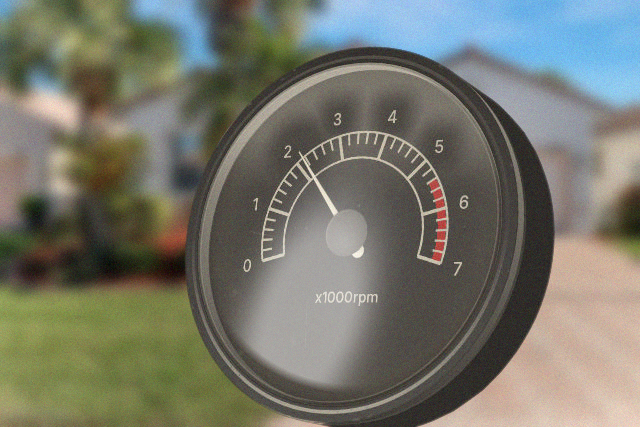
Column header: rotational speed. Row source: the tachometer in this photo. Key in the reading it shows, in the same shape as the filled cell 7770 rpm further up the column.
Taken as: 2200 rpm
